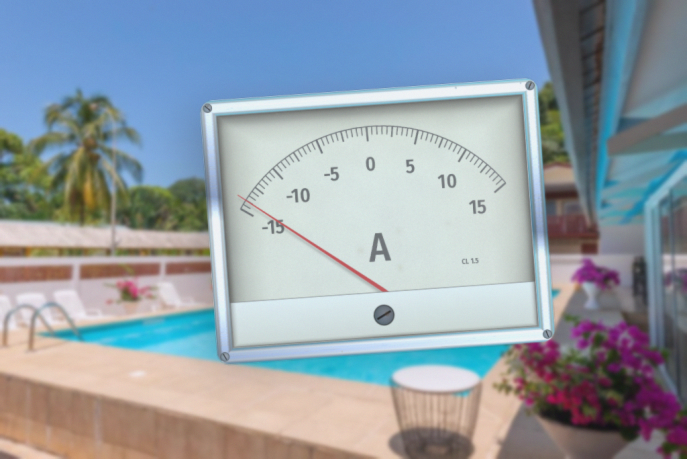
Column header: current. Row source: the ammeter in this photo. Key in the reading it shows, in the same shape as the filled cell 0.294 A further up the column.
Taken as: -14 A
